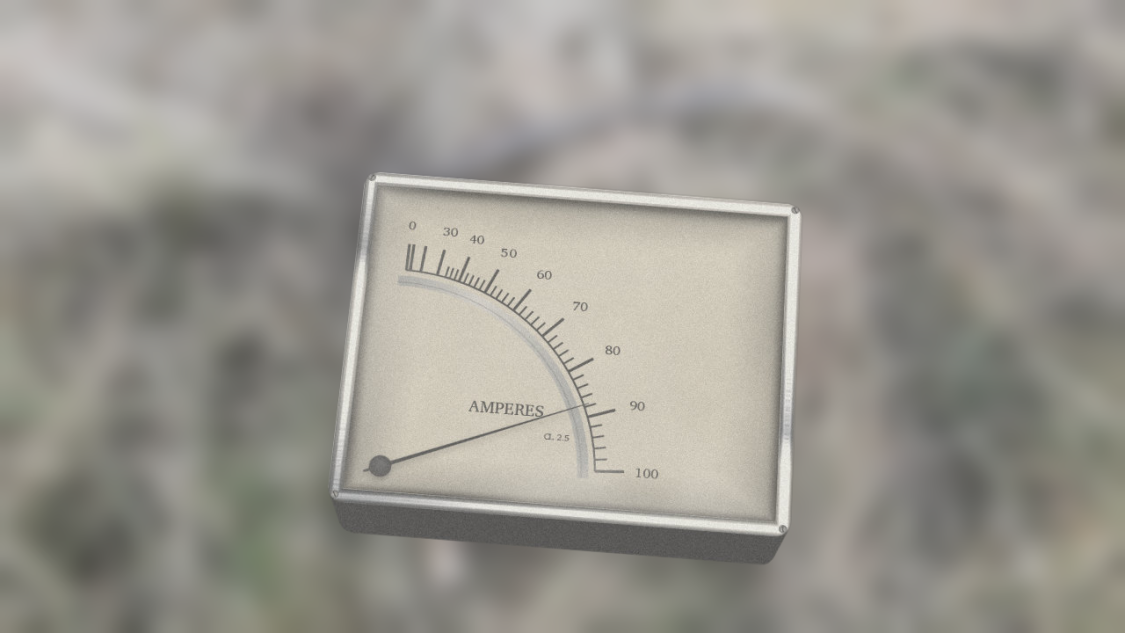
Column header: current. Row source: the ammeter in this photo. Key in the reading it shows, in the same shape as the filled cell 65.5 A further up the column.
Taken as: 88 A
